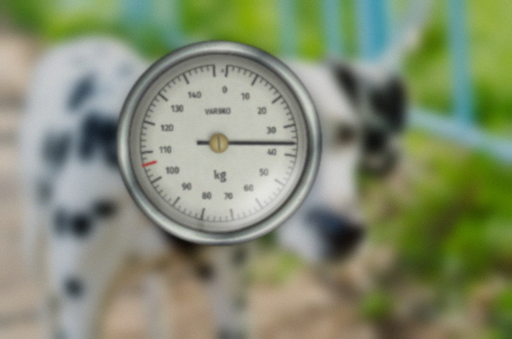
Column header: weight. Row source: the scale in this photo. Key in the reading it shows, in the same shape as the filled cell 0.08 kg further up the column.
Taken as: 36 kg
